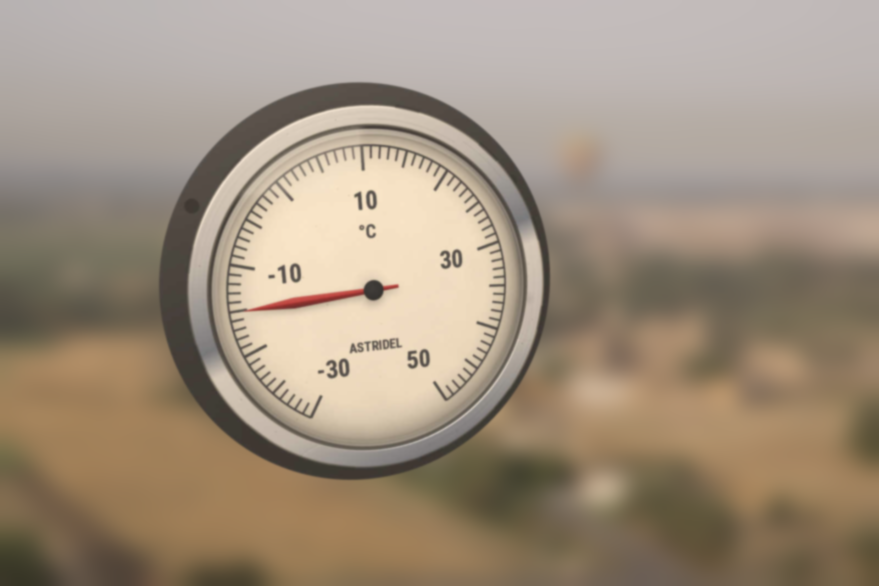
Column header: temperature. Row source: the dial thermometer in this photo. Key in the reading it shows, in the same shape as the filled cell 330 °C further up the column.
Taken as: -15 °C
